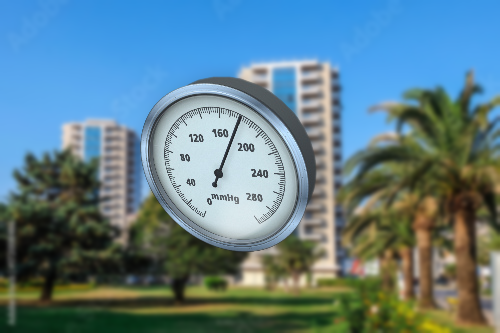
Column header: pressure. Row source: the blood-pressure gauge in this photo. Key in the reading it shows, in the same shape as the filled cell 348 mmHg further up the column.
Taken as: 180 mmHg
